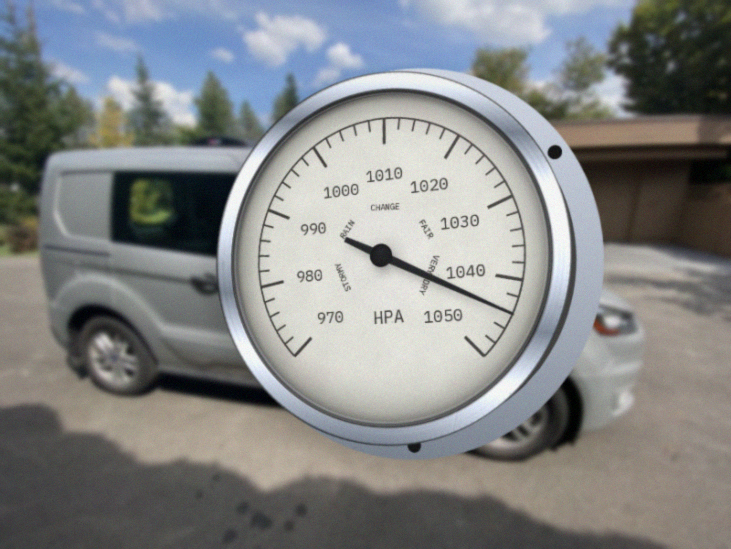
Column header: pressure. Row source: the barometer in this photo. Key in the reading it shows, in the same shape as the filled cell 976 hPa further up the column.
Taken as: 1044 hPa
